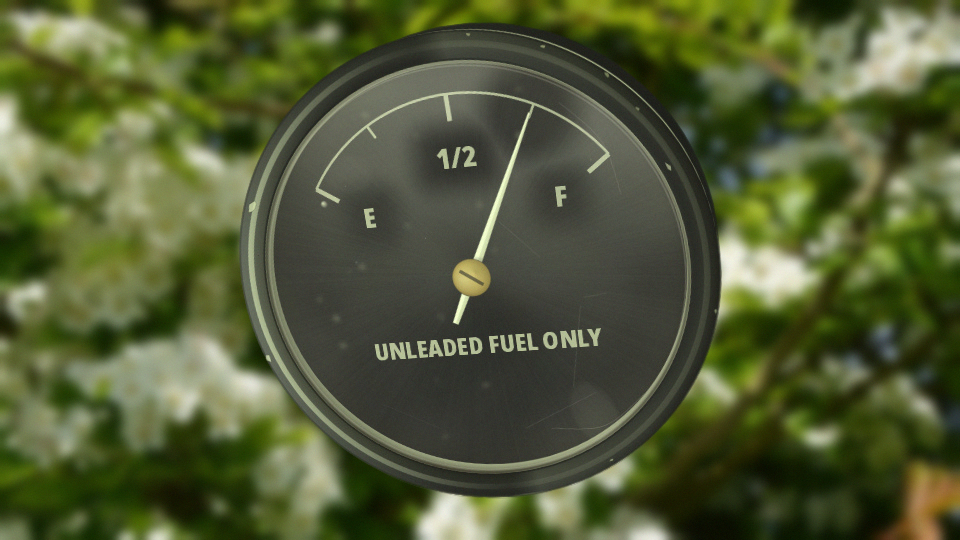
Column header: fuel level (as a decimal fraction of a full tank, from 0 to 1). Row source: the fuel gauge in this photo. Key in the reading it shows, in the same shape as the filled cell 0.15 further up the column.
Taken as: 0.75
